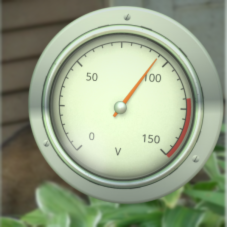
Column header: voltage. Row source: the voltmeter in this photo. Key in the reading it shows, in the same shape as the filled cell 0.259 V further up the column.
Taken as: 95 V
